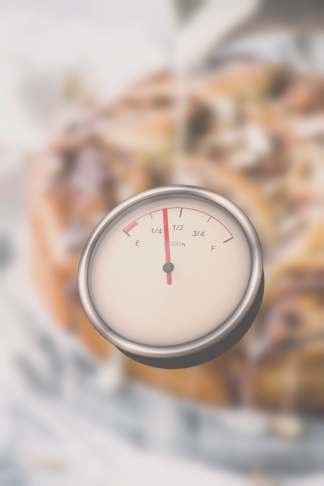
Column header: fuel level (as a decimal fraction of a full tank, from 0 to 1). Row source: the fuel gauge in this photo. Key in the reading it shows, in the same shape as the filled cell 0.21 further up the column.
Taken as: 0.375
